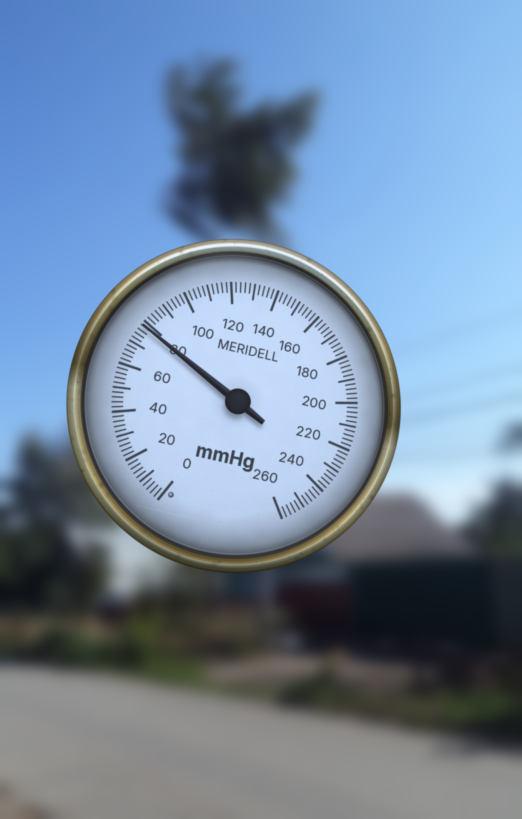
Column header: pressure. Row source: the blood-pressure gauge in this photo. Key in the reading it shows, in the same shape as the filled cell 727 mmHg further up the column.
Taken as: 78 mmHg
